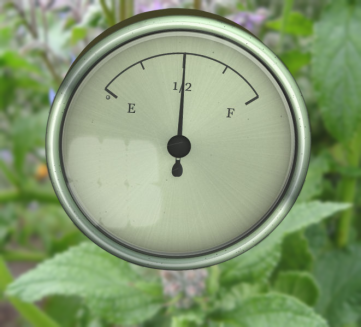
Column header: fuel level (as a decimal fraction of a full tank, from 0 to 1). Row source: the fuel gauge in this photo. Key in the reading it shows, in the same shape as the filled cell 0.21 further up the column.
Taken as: 0.5
